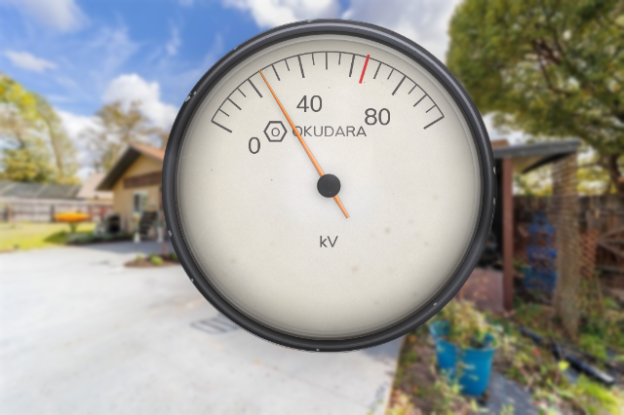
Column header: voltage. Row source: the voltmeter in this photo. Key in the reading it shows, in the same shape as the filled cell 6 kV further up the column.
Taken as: 25 kV
